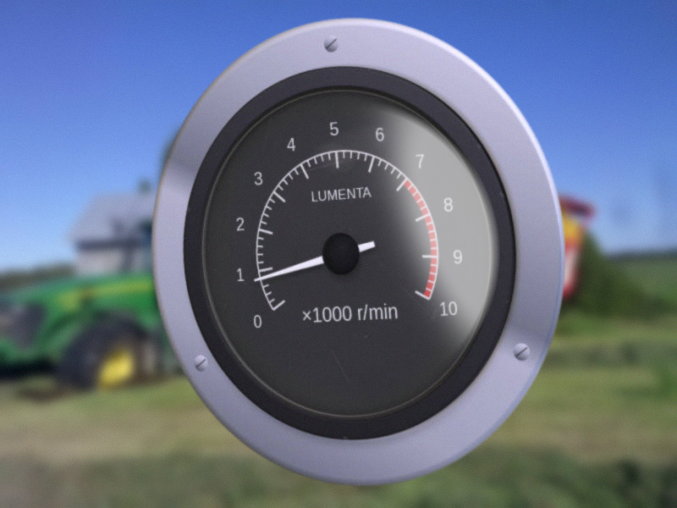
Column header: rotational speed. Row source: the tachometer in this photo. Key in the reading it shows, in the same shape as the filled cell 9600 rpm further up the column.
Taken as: 800 rpm
